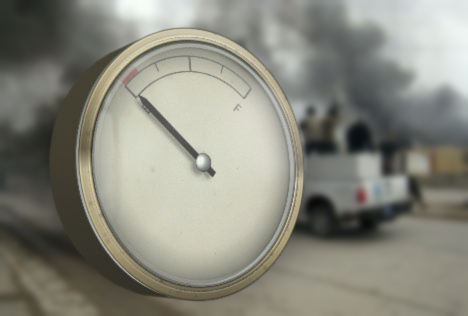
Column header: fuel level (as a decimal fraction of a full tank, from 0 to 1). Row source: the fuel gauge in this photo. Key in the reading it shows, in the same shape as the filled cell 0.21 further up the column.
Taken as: 0
